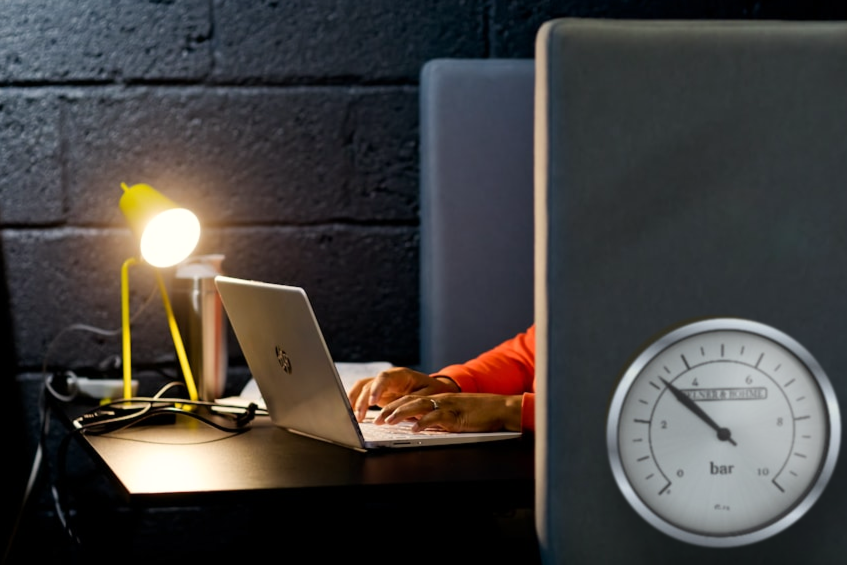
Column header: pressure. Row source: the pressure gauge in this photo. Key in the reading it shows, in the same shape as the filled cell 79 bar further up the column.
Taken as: 3.25 bar
